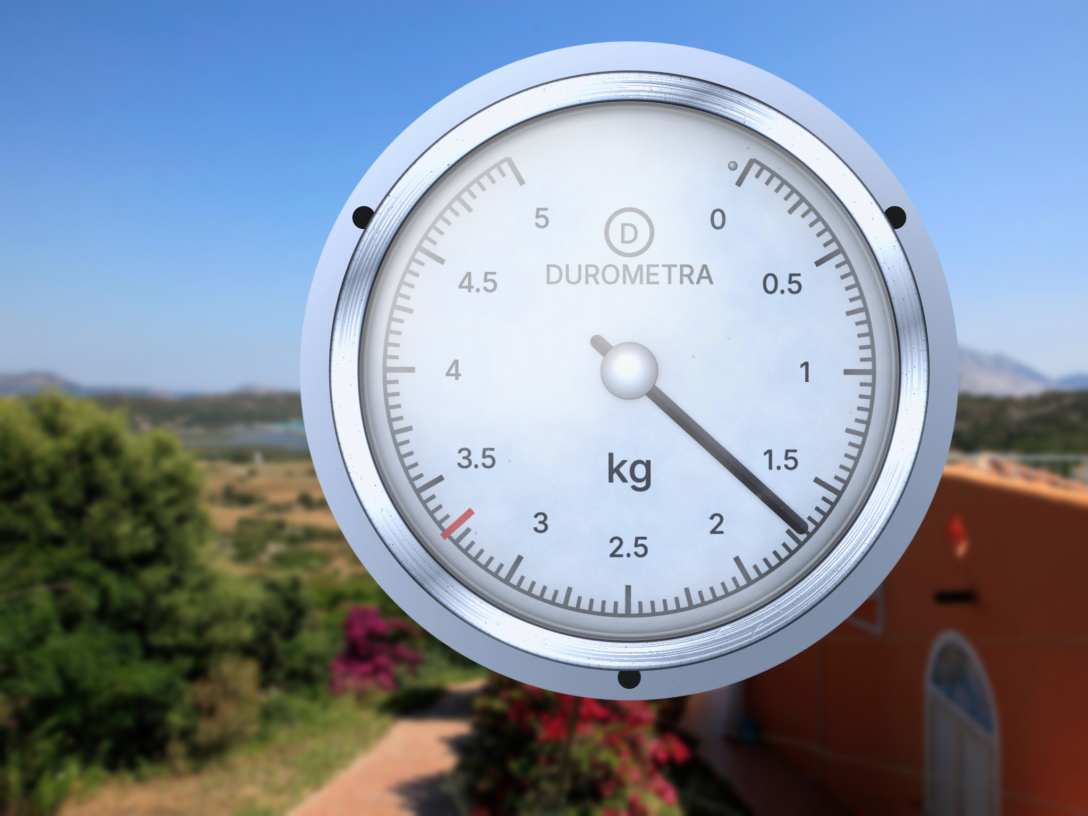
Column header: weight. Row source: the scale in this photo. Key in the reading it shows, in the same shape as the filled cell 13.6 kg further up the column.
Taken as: 1.7 kg
